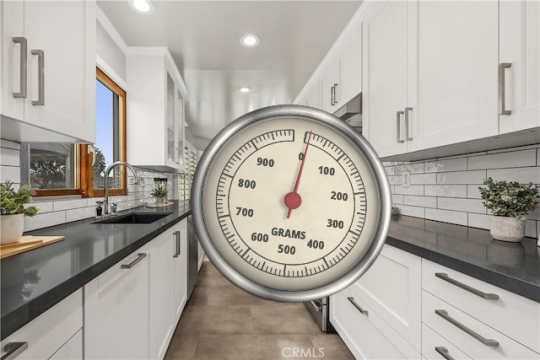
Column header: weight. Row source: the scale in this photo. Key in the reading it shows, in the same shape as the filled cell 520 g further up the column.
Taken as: 10 g
